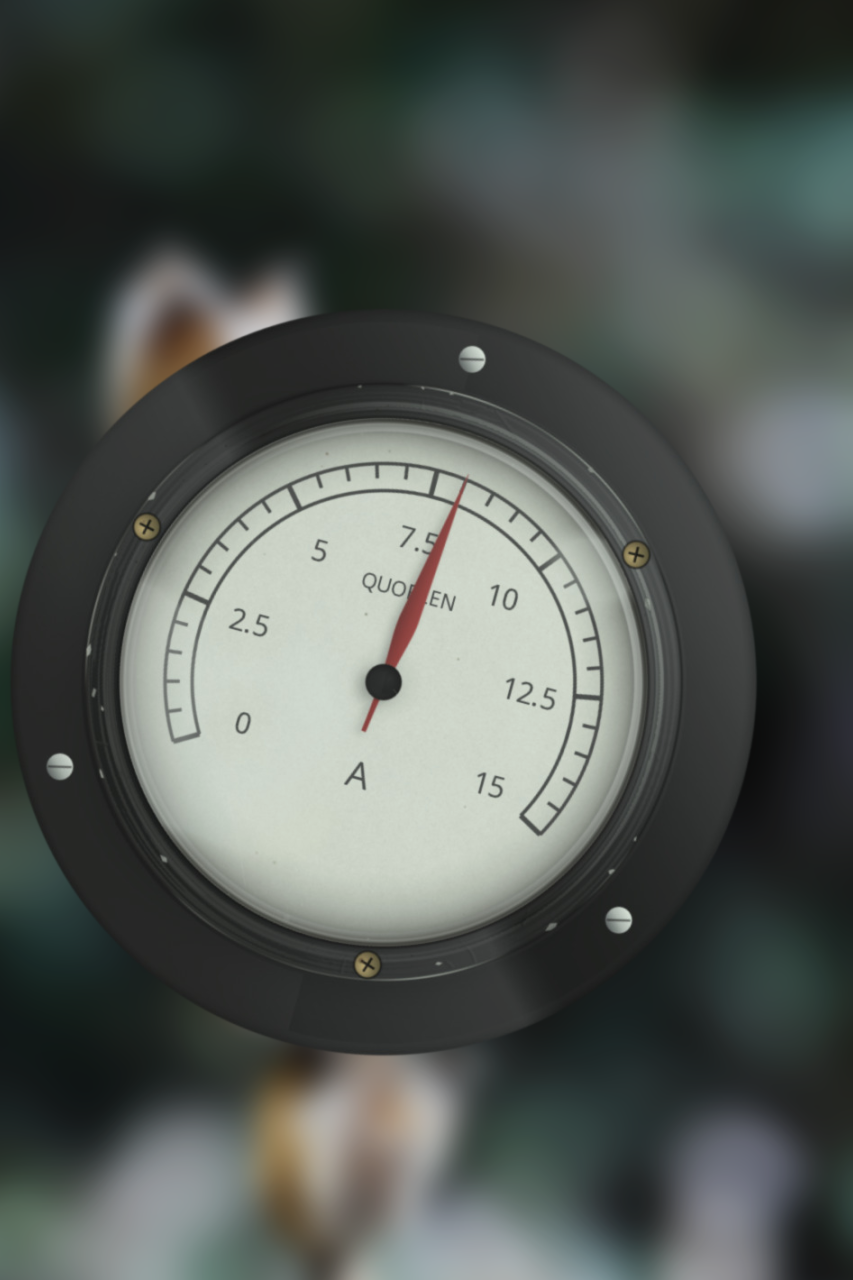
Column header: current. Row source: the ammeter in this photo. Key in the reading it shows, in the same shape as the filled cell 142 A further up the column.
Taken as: 8 A
